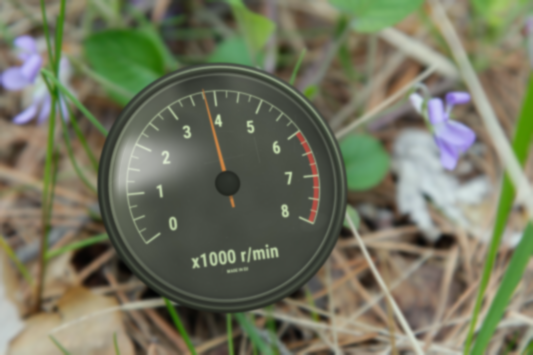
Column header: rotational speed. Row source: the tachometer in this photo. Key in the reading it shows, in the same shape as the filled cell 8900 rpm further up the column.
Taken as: 3750 rpm
